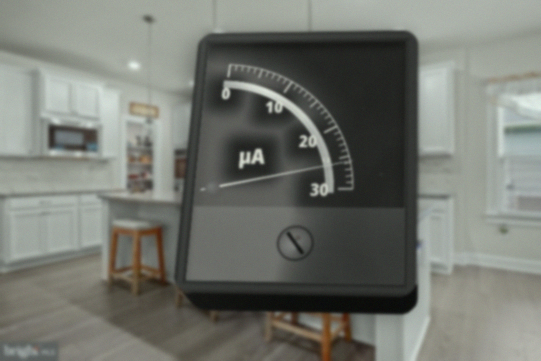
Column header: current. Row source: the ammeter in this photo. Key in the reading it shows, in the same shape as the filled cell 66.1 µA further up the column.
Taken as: 26 µA
